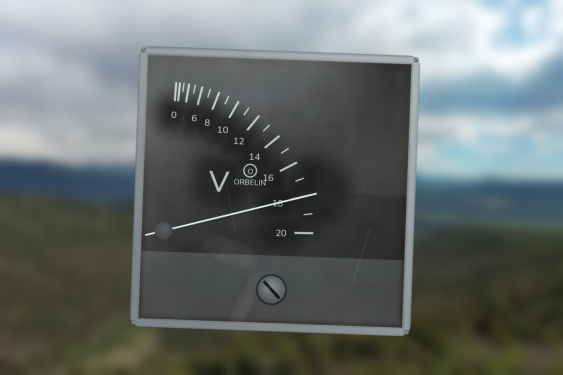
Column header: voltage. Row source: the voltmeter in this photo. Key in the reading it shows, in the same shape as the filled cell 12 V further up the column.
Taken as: 18 V
